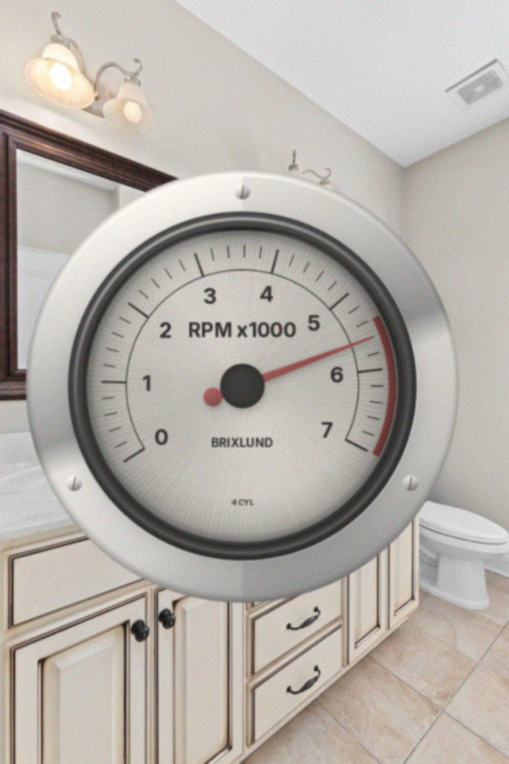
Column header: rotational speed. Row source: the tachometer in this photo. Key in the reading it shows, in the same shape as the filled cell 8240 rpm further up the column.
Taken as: 5600 rpm
